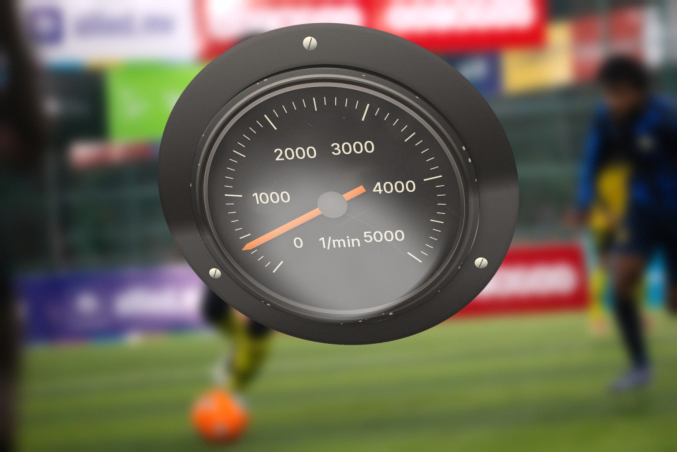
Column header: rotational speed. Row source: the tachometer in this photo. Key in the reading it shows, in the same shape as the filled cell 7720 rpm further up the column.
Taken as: 400 rpm
